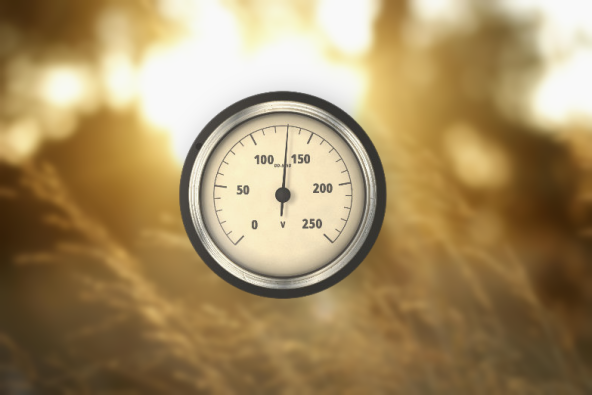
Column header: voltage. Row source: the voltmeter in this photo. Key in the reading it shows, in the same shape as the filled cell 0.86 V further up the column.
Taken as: 130 V
